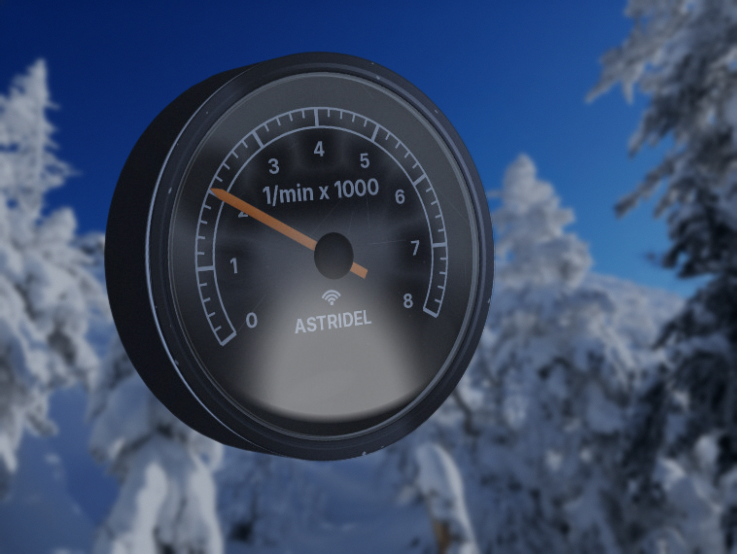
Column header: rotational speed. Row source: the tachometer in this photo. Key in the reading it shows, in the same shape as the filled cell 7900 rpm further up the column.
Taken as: 2000 rpm
